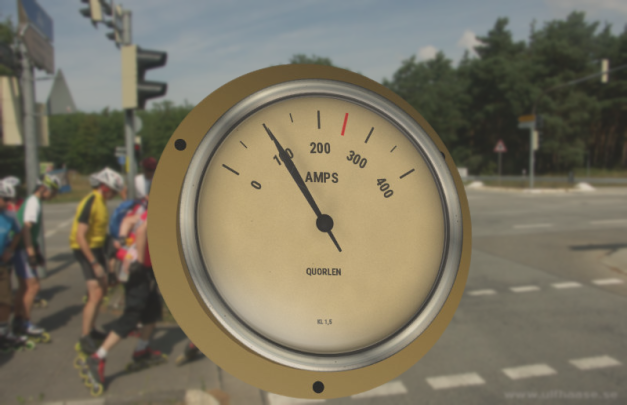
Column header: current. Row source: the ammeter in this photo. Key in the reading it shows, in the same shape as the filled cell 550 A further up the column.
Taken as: 100 A
